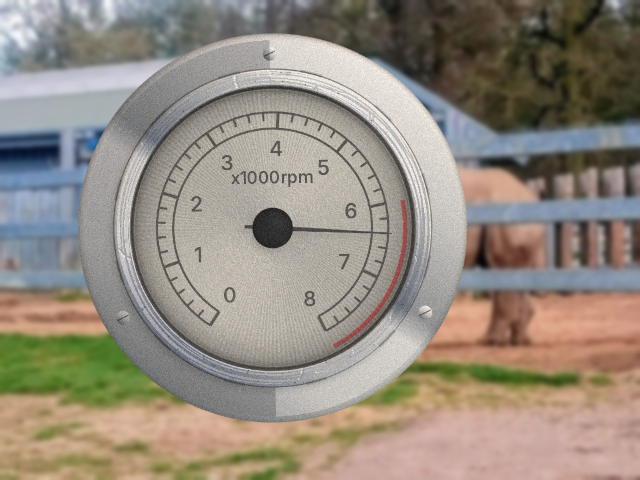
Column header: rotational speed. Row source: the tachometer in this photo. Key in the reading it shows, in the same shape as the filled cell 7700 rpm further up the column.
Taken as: 6400 rpm
